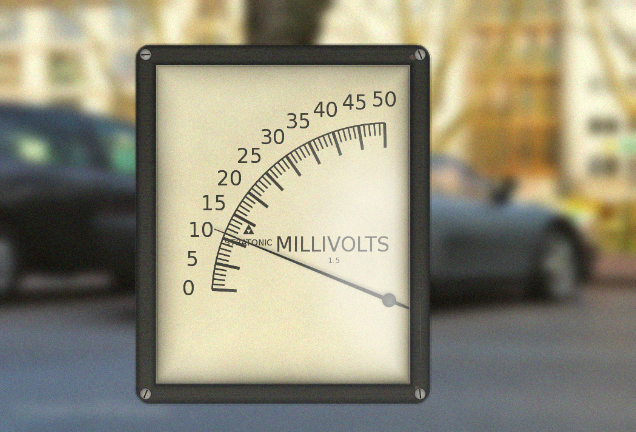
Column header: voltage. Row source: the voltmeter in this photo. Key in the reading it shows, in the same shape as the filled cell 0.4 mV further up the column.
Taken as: 11 mV
